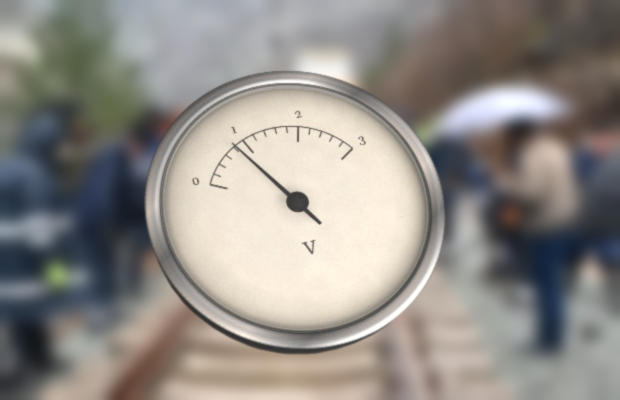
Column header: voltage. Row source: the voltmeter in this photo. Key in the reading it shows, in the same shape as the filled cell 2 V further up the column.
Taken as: 0.8 V
